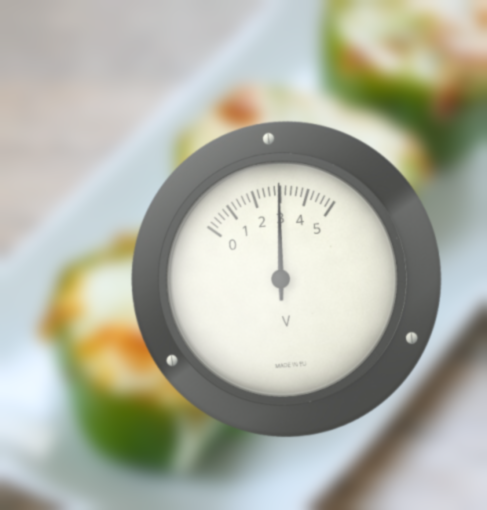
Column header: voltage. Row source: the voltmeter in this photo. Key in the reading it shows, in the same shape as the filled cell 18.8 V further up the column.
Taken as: 3 V
